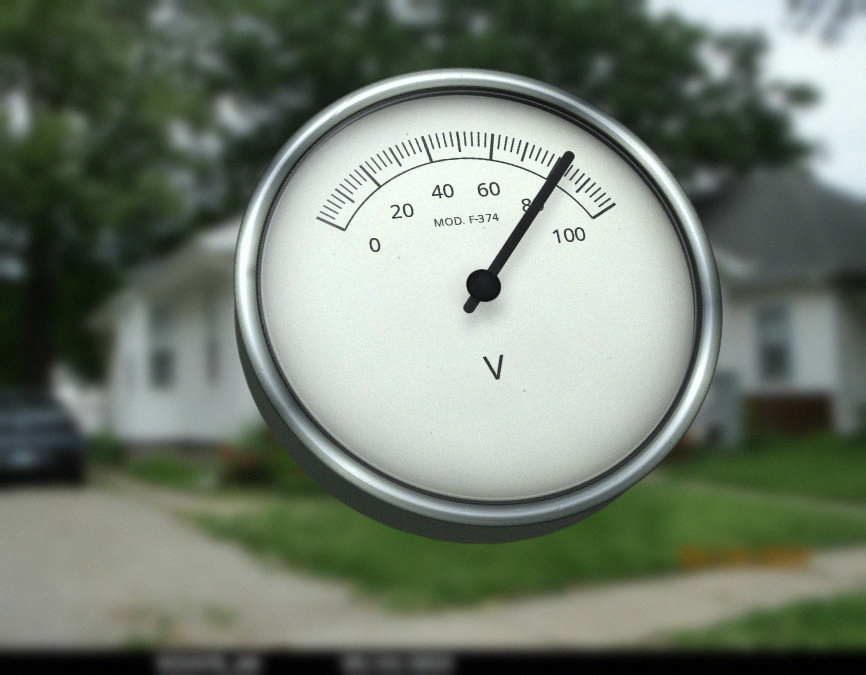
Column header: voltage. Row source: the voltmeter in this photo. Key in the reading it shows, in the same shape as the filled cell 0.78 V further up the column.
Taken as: 82 V
